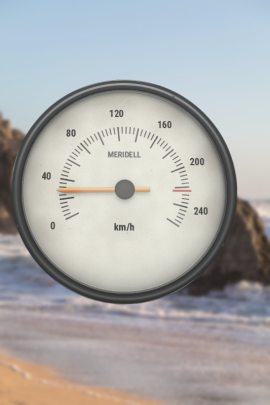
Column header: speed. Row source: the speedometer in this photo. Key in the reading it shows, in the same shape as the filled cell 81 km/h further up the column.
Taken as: 28 km/h
